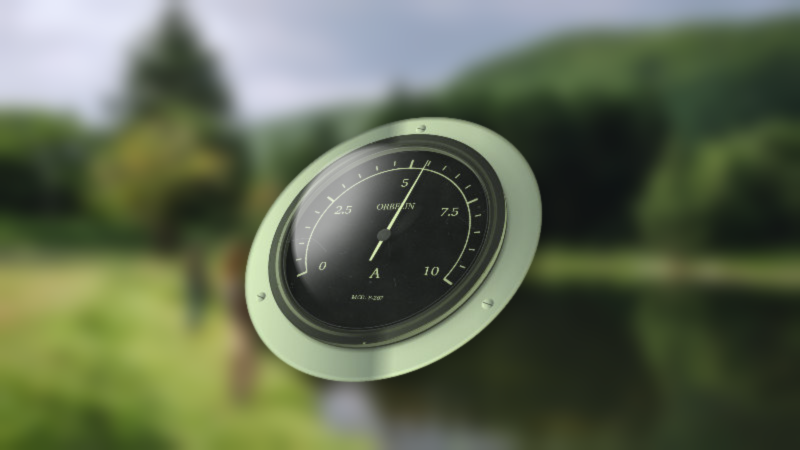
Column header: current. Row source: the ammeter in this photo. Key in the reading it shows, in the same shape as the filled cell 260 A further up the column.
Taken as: 5.5 A
